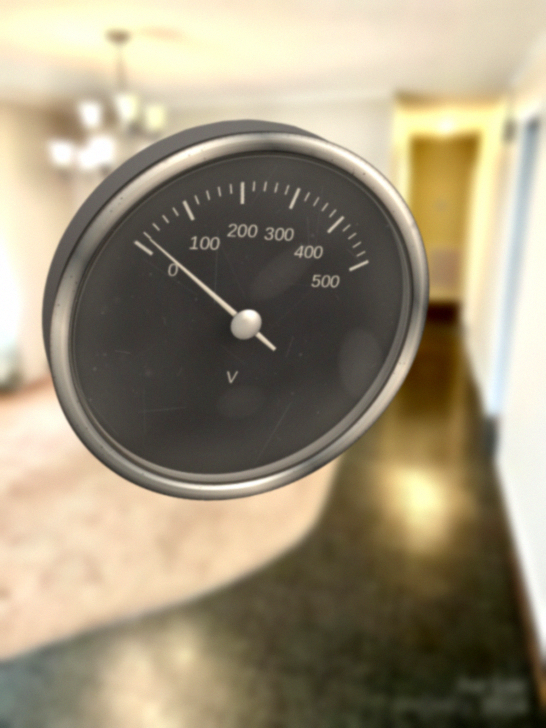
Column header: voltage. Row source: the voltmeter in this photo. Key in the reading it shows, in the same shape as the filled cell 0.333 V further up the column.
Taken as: 20 V
